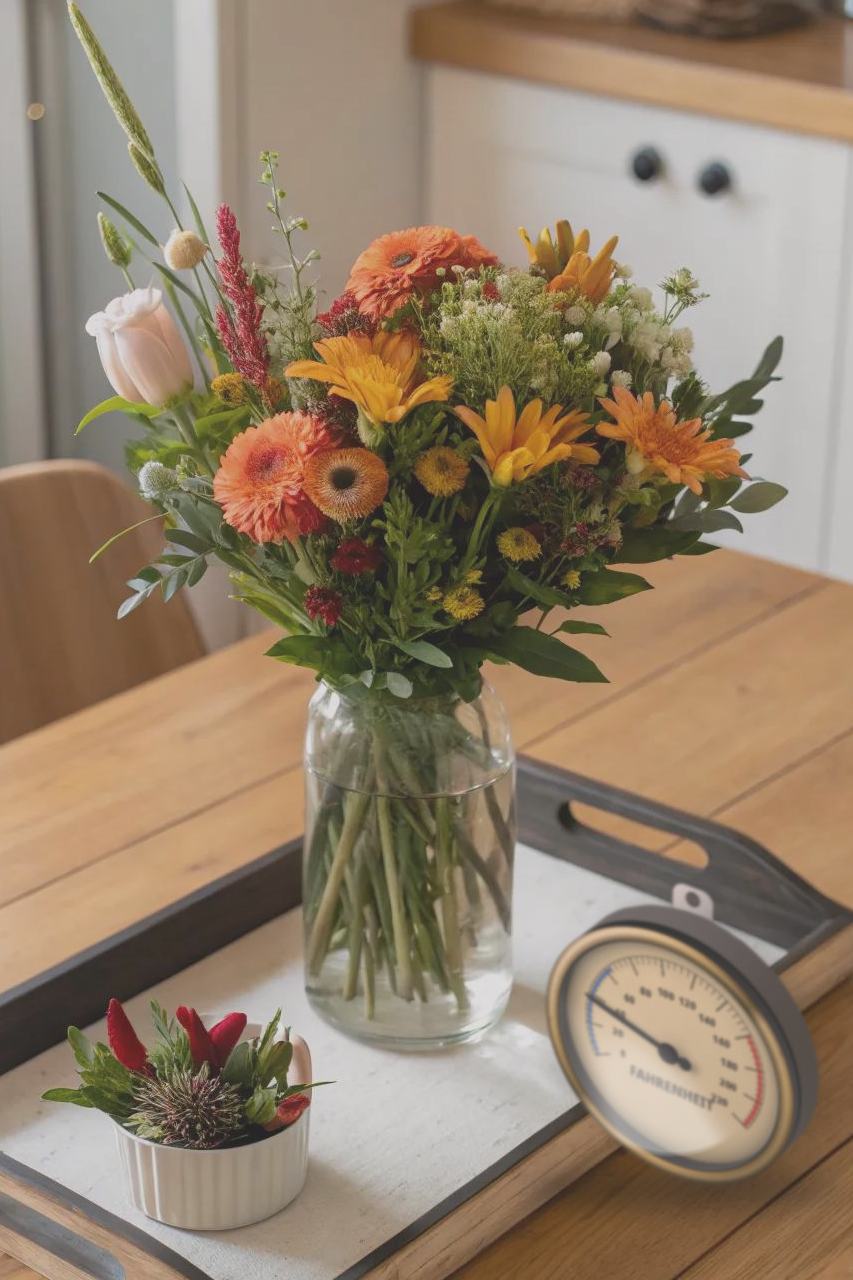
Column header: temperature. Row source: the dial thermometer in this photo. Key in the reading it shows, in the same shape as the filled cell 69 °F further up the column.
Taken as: 40 °F
